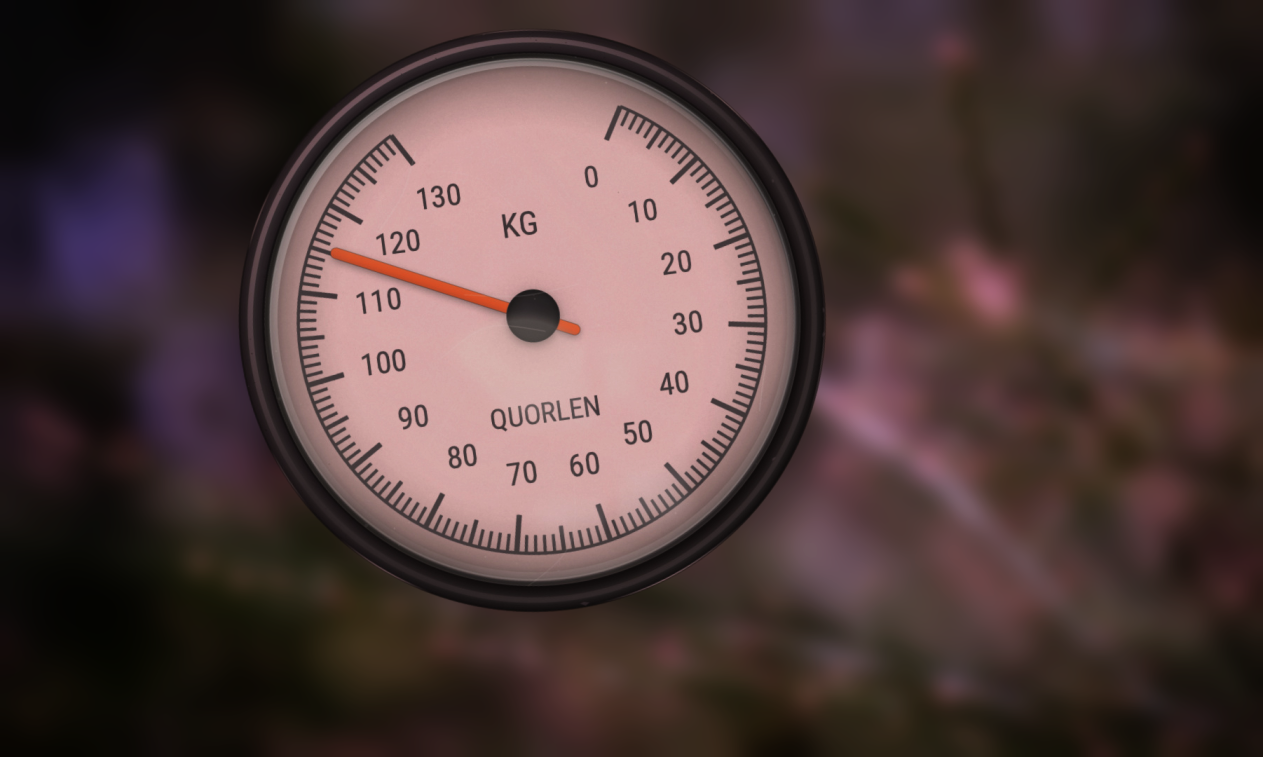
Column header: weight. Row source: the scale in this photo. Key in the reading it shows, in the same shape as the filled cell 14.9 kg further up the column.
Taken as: 115 kg
